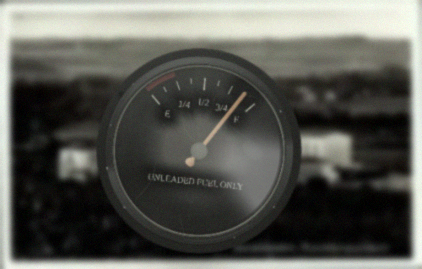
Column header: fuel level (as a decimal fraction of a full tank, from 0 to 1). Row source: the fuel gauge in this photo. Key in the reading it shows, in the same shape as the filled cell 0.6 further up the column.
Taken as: 0.875
